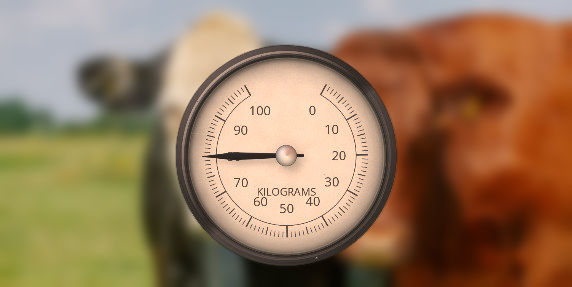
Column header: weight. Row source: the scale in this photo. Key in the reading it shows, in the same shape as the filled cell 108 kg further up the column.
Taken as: 80 kg
